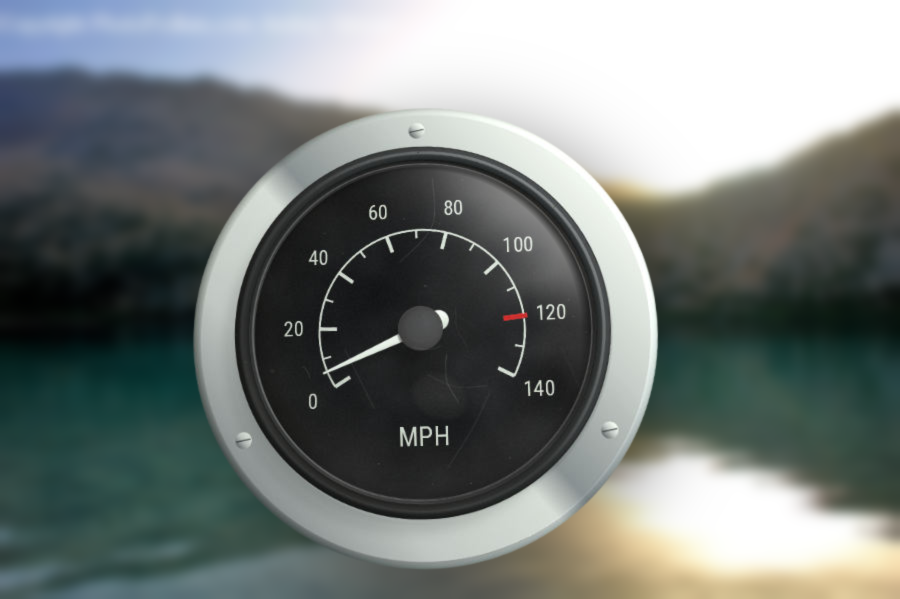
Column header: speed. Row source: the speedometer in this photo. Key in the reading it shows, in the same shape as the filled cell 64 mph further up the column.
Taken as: 5 mph
